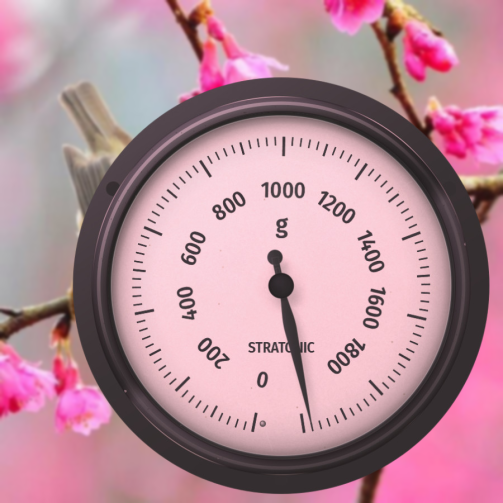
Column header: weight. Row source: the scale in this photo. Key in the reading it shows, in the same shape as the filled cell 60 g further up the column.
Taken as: 1980 g
